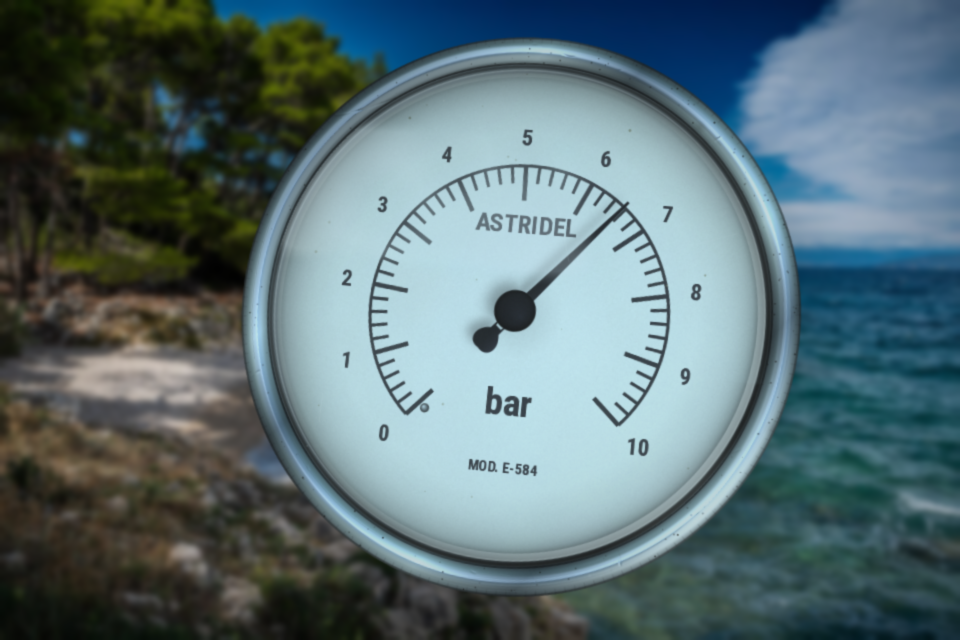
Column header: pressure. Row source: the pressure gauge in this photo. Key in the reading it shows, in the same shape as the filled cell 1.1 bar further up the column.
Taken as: 6.6 bar
